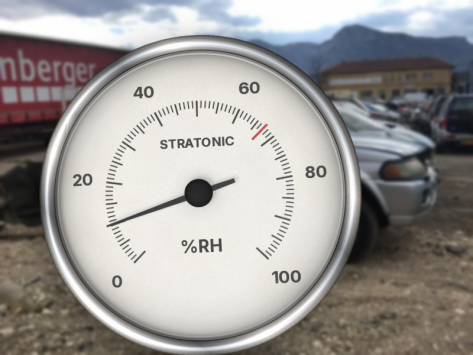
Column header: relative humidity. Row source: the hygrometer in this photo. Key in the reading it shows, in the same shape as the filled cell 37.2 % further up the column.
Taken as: 10 %
